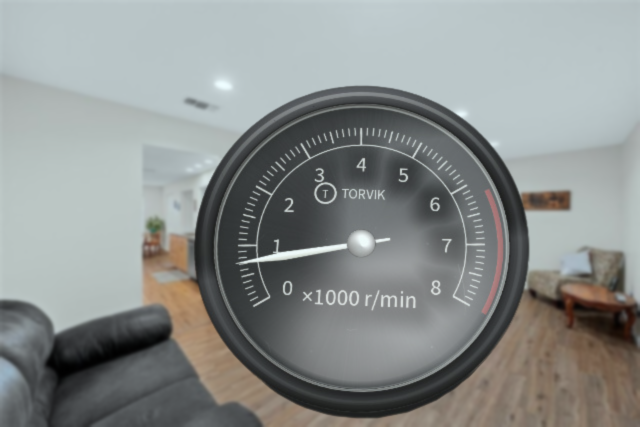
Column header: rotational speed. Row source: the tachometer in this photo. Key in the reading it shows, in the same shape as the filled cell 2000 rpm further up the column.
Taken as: 700 rpm
